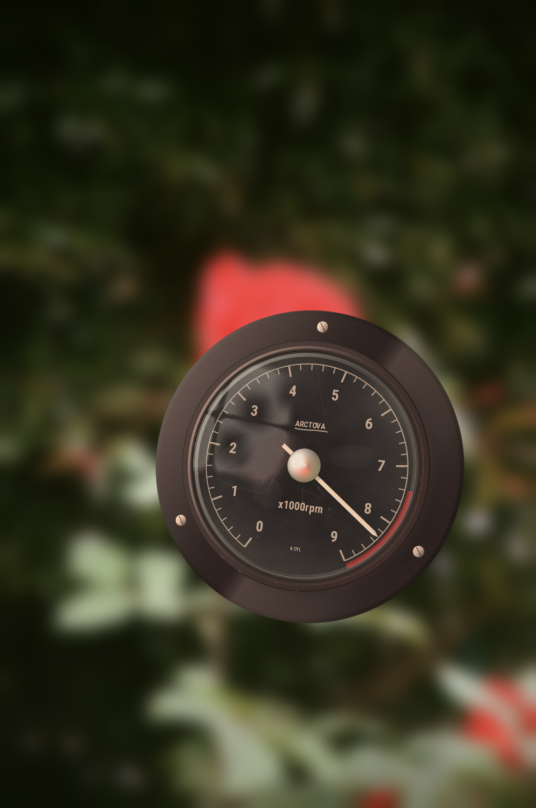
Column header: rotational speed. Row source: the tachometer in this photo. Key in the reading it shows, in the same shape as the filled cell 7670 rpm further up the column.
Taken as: 8300 rpm
